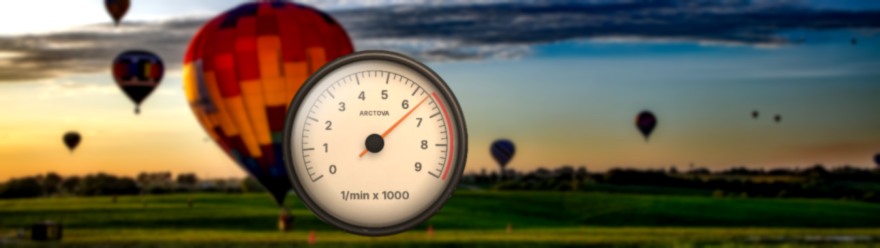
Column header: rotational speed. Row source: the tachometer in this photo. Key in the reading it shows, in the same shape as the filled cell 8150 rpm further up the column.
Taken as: 6400 rpm
